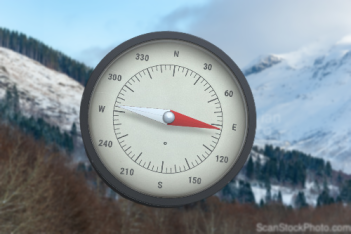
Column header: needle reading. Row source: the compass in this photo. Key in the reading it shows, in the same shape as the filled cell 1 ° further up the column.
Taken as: 95 °
